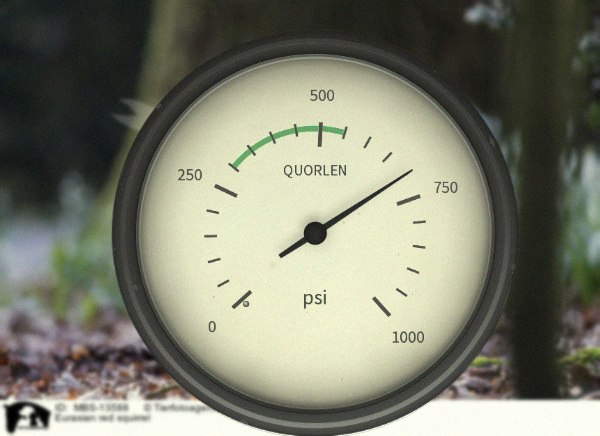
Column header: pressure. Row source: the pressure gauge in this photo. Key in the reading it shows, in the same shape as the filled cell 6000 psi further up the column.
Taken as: 700 psi
